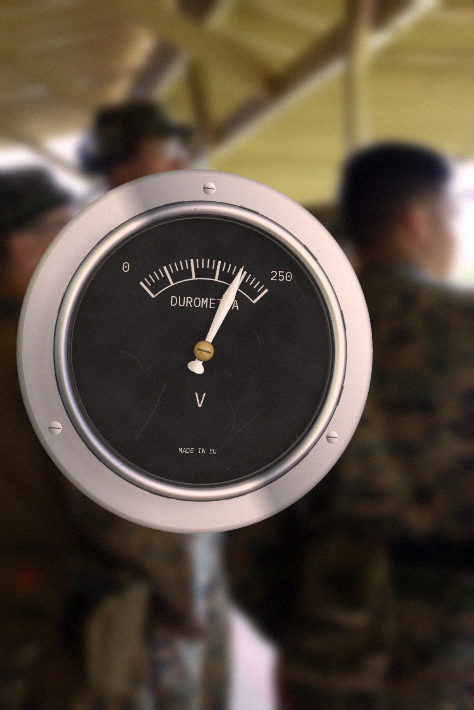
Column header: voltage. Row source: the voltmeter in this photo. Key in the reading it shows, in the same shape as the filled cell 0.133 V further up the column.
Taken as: 190 V
